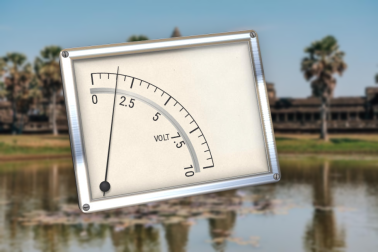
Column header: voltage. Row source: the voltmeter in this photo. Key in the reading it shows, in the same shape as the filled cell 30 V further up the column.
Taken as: 1.5 V
